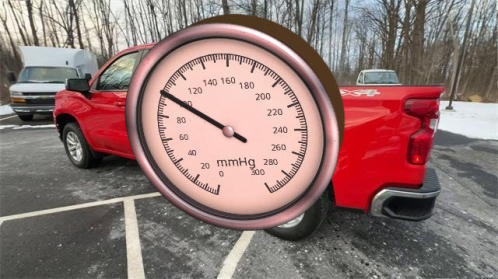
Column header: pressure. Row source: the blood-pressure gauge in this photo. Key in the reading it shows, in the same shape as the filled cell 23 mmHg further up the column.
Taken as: 100 mmHg
